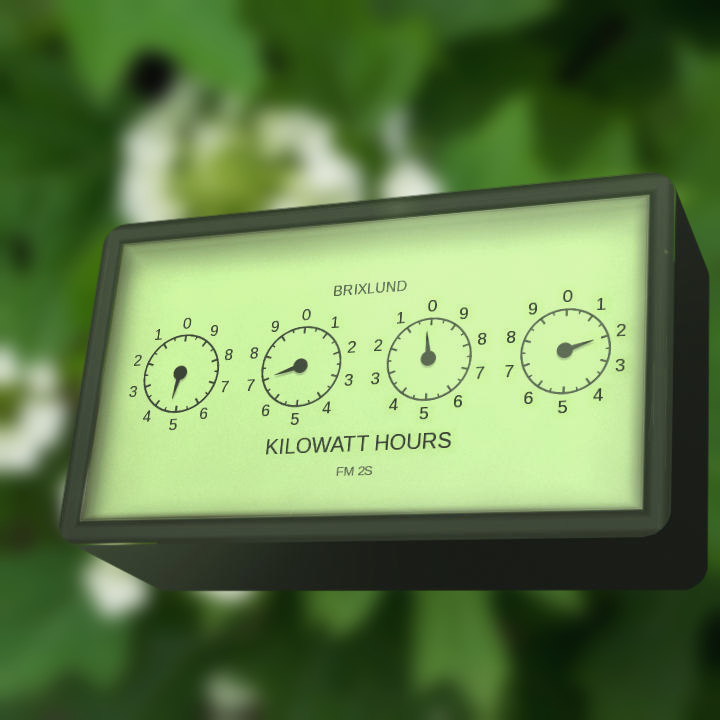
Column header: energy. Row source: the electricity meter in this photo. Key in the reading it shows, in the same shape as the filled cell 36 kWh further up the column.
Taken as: 4702 kWh
